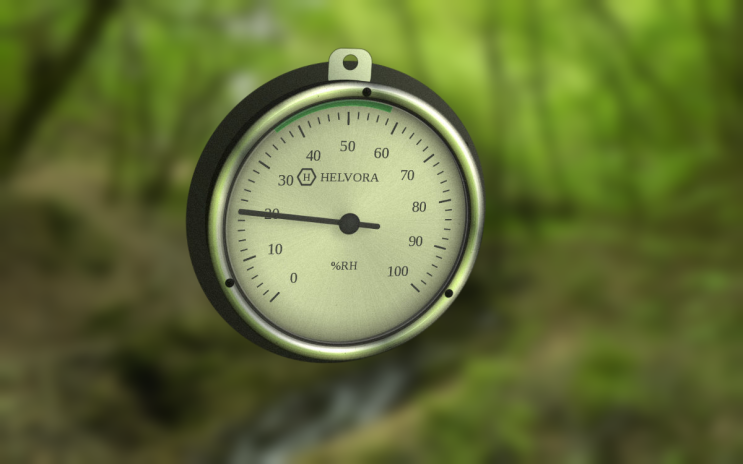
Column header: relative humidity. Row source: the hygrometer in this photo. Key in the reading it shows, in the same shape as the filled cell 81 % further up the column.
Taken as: 20 %
